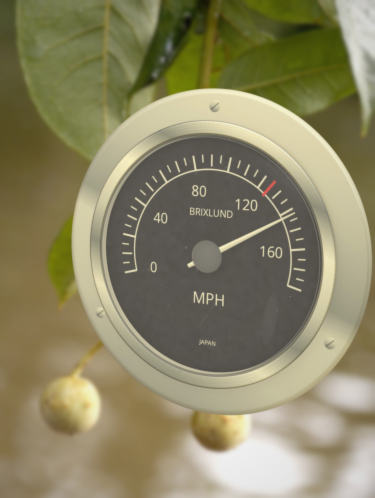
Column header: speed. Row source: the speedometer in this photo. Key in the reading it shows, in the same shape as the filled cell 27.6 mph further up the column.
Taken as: 142.5 mph
